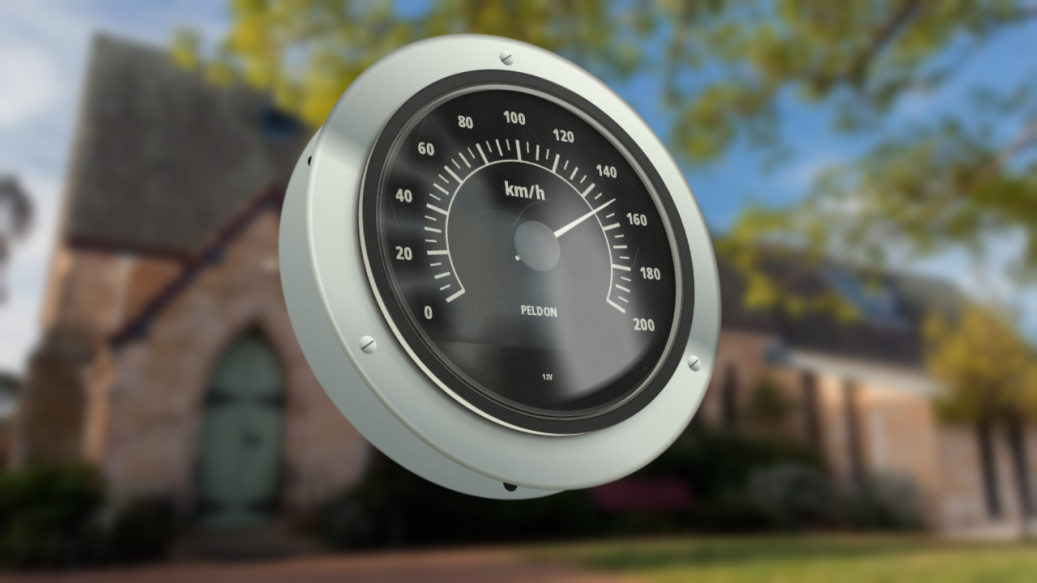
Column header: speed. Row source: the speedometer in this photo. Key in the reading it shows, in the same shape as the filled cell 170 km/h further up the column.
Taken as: 150 km/h
